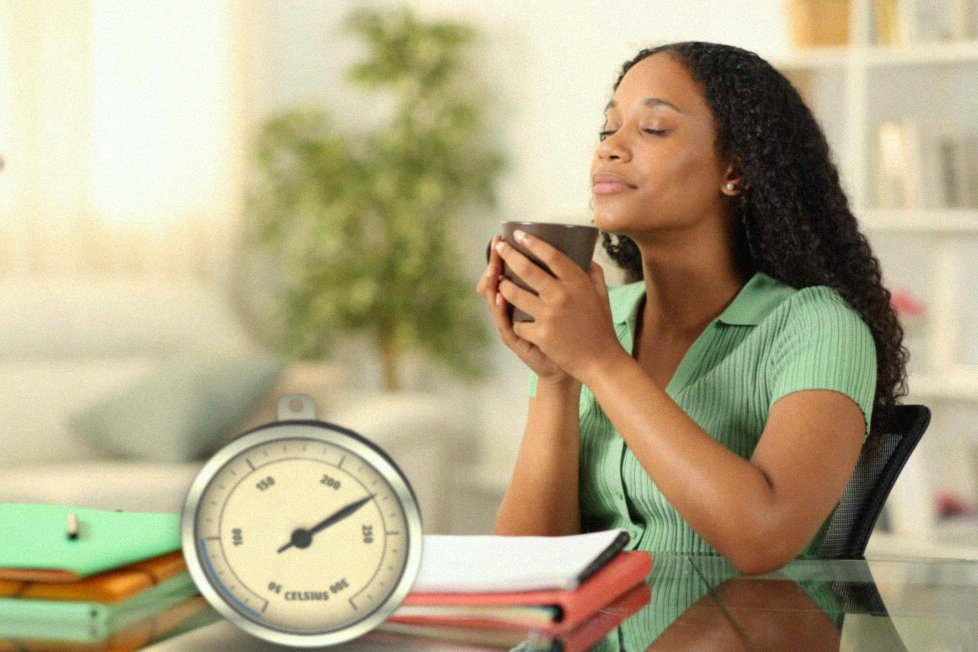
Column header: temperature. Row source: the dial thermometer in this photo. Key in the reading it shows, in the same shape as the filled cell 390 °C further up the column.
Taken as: 225 °C
